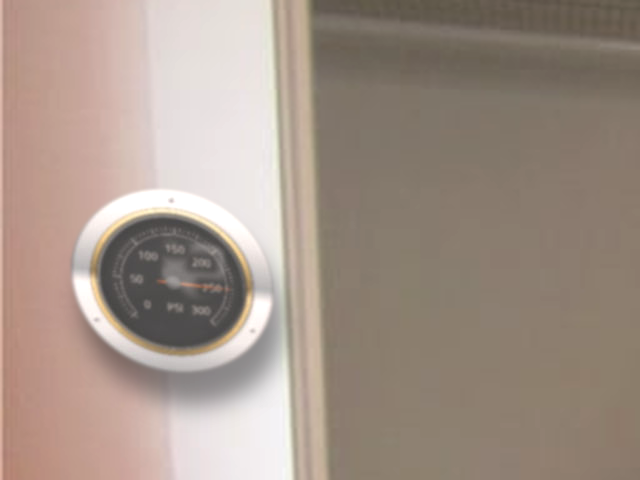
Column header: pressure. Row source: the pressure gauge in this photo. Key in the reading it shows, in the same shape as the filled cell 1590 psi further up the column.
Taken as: 250 psi
